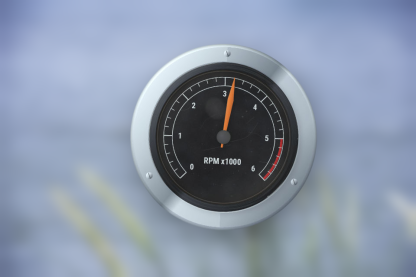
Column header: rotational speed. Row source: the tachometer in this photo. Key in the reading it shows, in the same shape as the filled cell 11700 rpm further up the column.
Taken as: 3200 rpm
